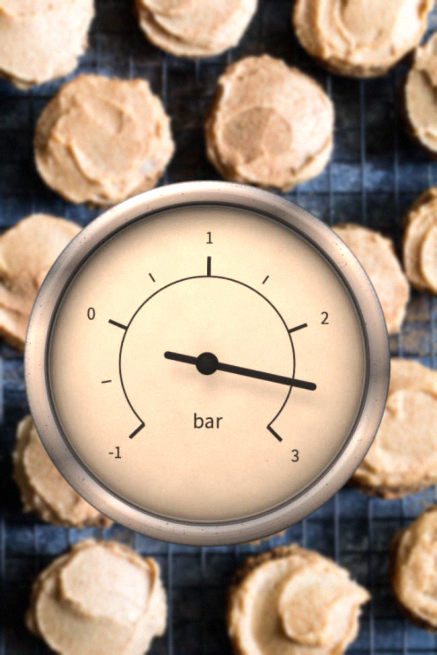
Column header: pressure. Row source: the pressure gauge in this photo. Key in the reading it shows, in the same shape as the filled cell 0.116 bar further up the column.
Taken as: 2.5 bar
